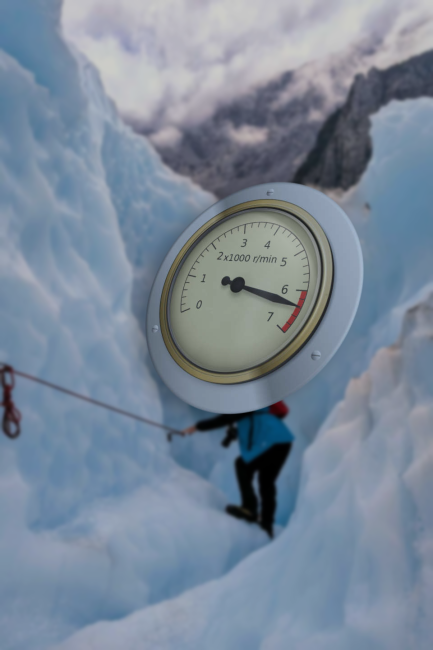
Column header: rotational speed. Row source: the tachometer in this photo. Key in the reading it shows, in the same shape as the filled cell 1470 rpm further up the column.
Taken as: 6400 rpm
